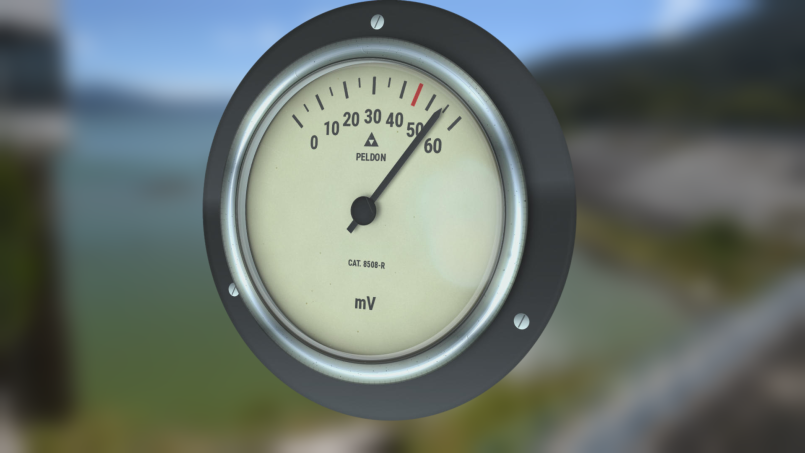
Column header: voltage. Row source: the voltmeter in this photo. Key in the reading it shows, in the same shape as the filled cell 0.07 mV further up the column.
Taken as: 55 mV
